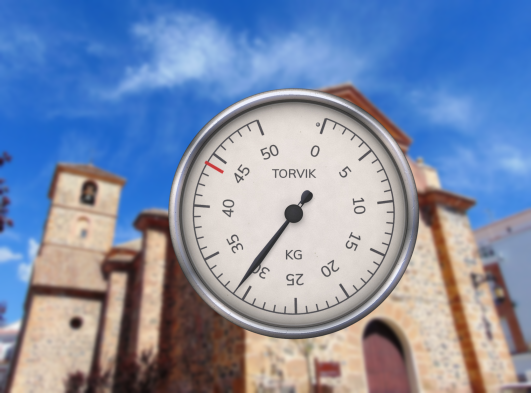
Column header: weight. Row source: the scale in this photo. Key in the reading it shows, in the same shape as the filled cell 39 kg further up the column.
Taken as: 31 kg
